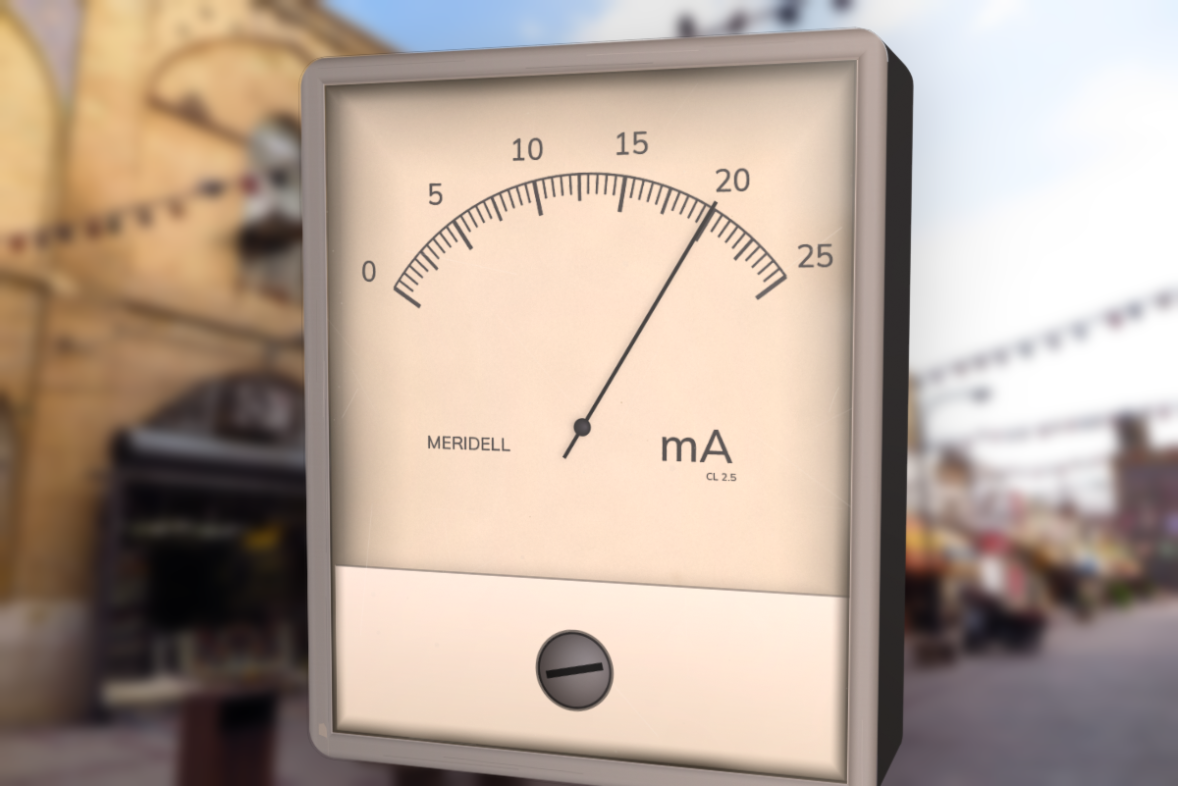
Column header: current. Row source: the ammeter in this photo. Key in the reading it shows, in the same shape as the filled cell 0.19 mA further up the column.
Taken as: 20 mA
